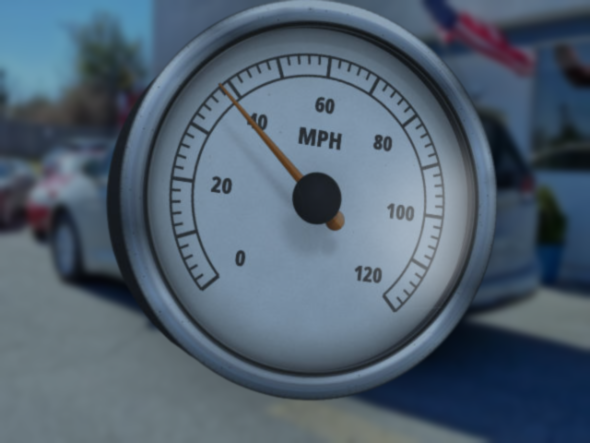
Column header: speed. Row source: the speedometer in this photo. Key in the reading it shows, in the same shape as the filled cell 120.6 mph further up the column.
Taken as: 38 mph
